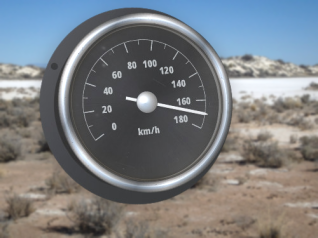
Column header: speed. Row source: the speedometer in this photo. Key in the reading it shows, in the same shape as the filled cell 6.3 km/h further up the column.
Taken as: 170 km/h
